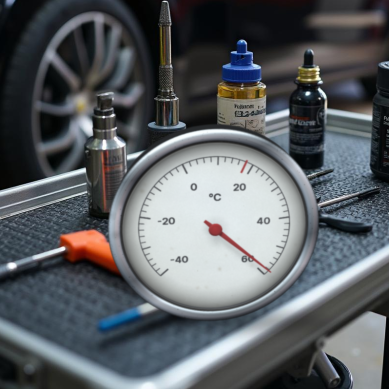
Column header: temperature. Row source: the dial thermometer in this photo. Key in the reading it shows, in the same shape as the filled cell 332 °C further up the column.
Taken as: 58 °C
